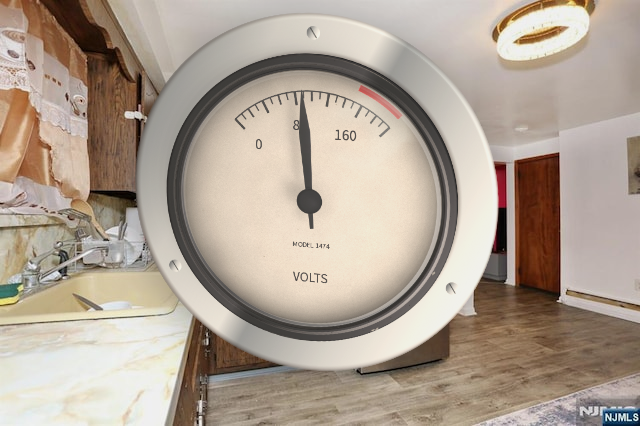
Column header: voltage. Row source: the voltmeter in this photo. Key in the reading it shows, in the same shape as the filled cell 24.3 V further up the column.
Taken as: 90 V
